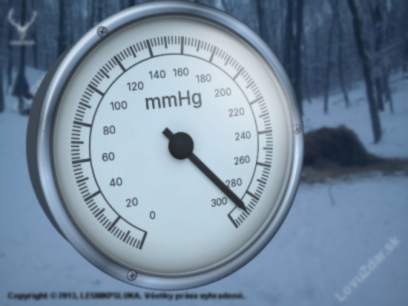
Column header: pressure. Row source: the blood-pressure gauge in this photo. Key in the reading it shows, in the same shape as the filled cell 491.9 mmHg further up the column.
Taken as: 290 mmHg
